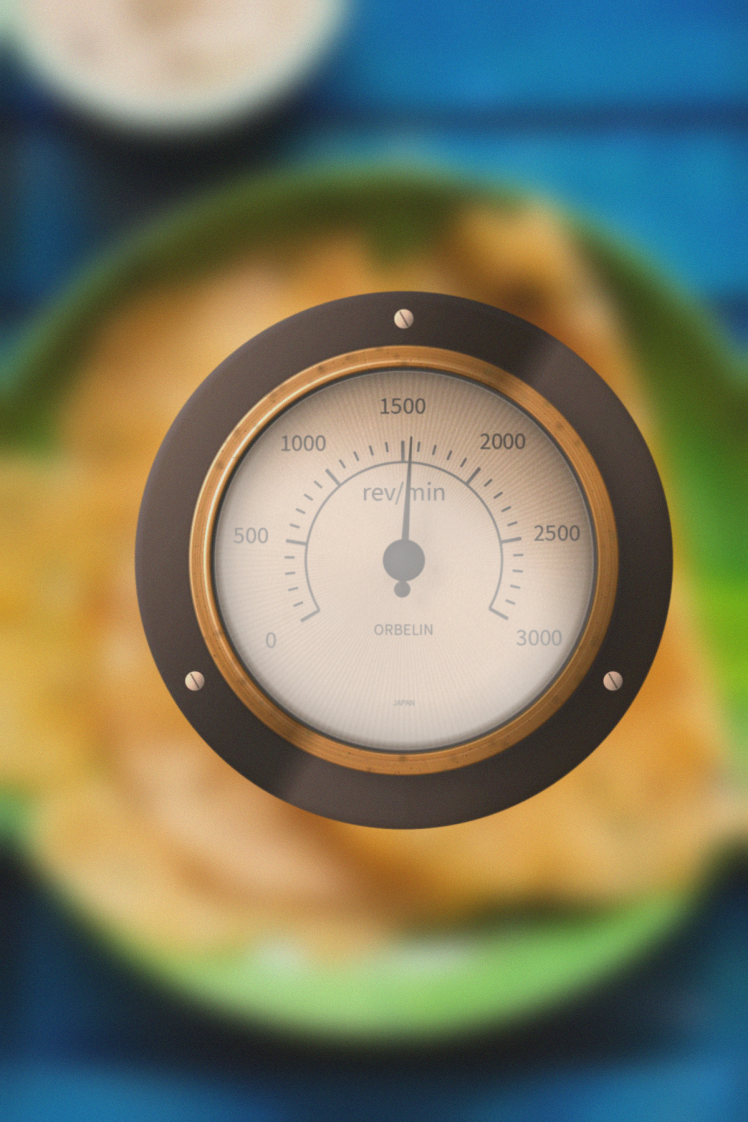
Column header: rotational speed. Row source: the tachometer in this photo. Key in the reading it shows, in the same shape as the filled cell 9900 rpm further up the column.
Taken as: 1550 rpm
